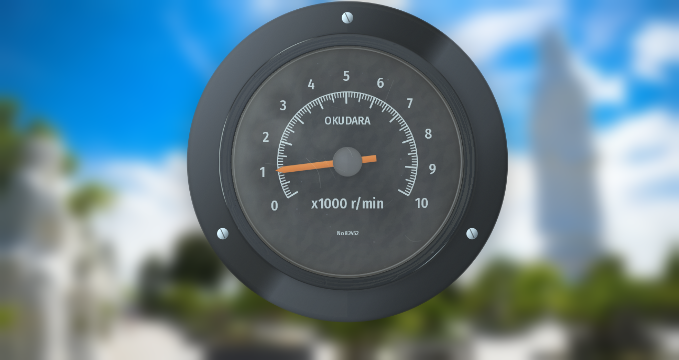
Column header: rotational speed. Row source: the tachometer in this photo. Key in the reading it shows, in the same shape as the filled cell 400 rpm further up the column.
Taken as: 1000 rpm
